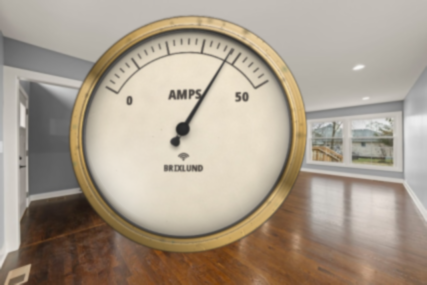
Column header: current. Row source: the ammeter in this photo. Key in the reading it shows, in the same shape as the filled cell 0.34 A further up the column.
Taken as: 38 A
